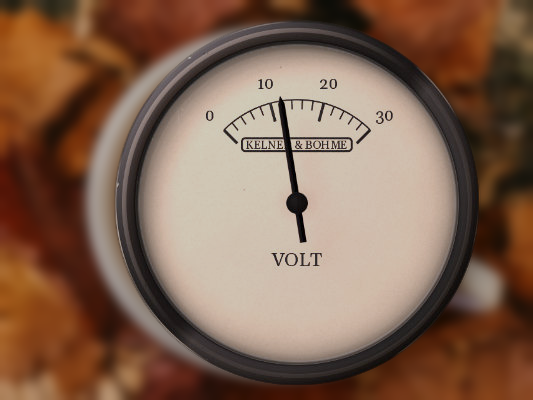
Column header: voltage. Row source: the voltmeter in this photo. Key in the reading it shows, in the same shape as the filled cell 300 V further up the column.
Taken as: 12 V
